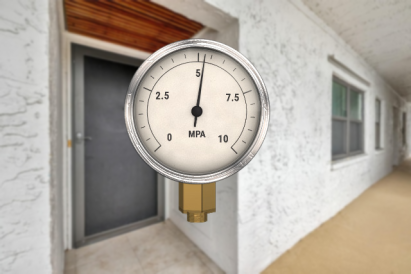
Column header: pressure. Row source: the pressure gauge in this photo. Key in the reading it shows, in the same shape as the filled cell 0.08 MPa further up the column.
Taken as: 5.25 MPa
